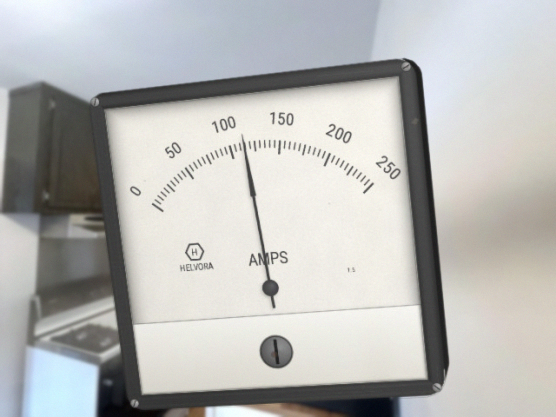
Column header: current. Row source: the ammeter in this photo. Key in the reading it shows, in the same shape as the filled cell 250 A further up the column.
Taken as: 115 A
